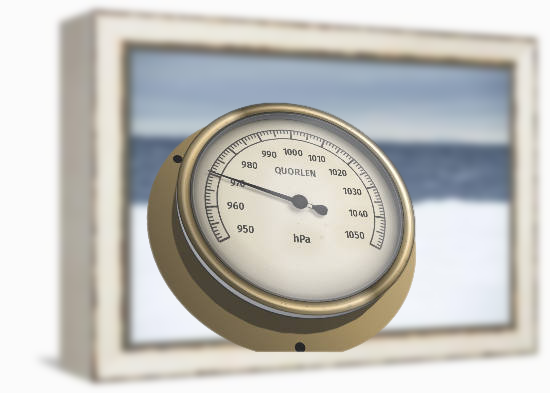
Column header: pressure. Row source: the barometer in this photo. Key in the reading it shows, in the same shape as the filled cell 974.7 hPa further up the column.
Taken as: 970 hPa
